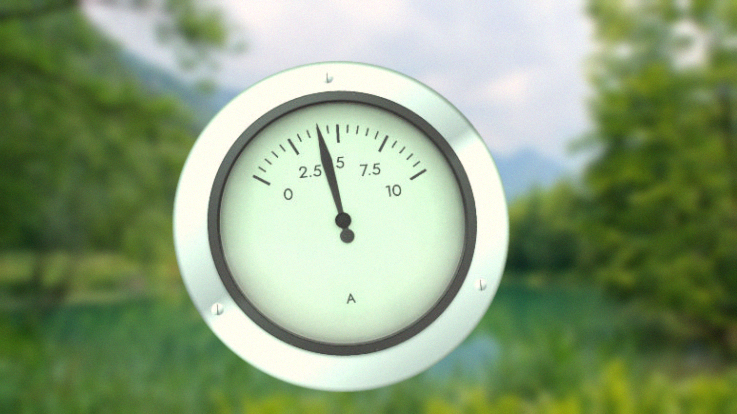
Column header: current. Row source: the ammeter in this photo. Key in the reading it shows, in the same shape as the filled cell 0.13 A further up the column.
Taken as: 4 A
